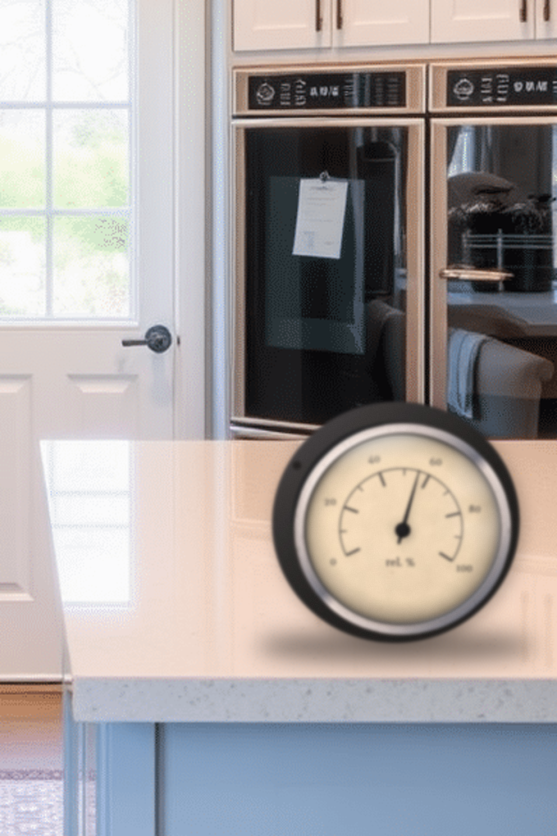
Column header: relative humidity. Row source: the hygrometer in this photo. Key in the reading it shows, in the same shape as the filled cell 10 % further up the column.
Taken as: 55 %
